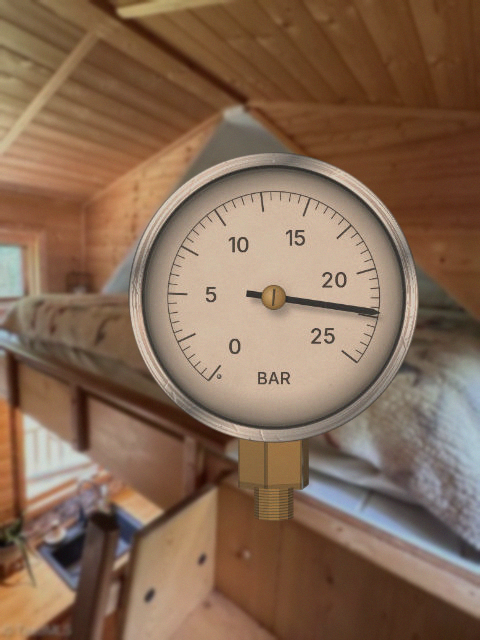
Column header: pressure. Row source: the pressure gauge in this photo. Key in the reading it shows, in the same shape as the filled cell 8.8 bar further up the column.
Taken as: 22.25 bar
